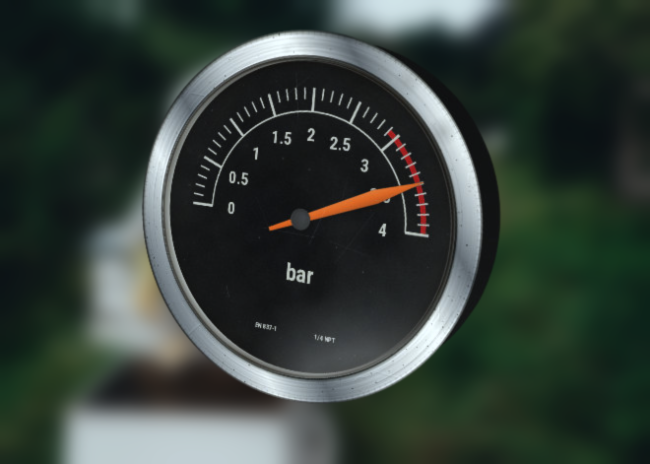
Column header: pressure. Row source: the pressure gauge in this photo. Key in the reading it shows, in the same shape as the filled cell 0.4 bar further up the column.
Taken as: 3.5 bar
